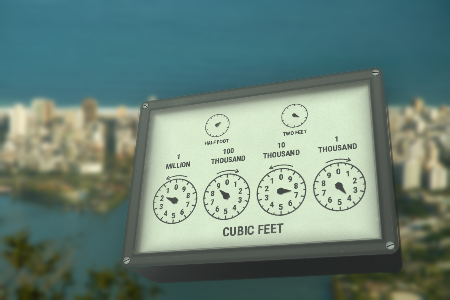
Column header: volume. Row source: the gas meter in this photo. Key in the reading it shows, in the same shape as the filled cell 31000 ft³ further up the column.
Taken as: 187400 ft³
